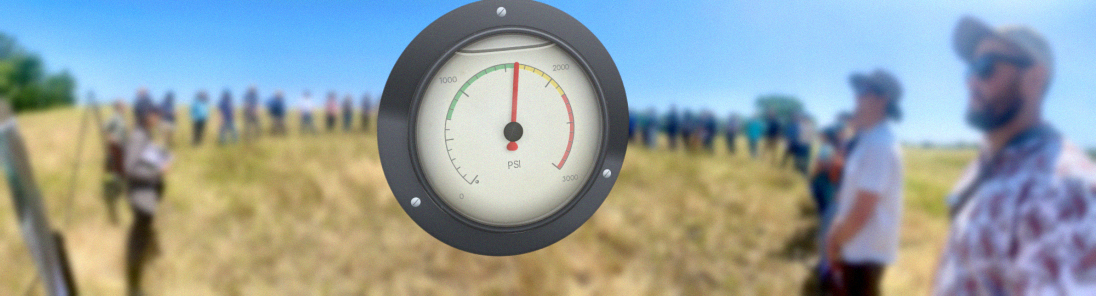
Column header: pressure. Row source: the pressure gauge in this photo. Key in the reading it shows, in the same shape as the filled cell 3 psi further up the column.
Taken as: 1600 psi
